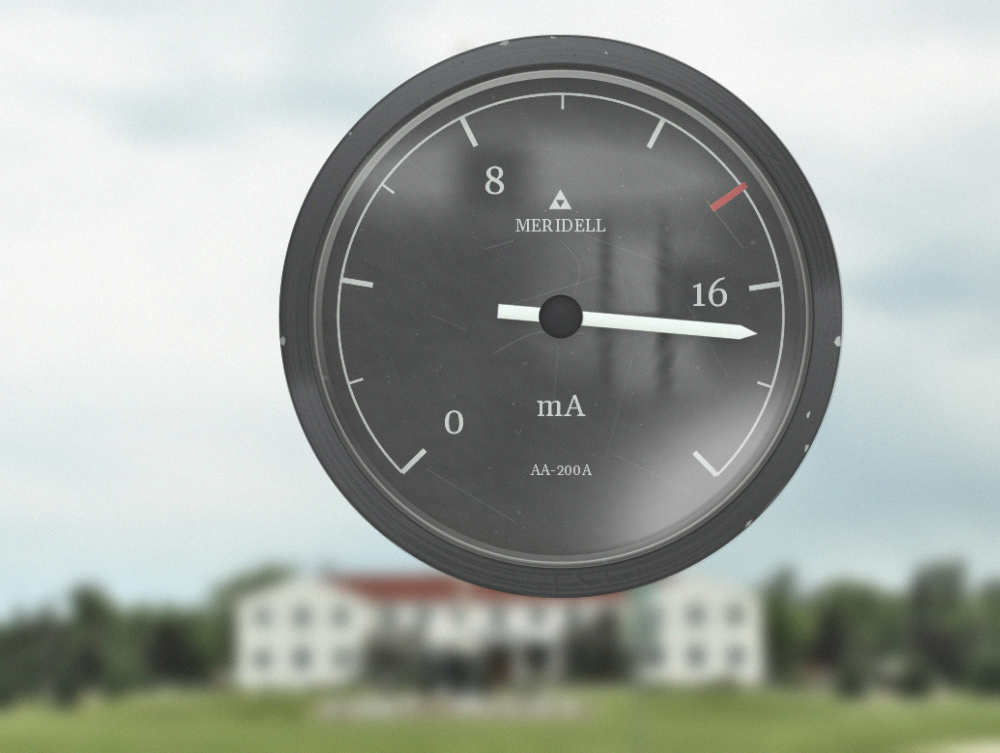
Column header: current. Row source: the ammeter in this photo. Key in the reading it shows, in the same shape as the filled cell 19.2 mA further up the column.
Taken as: 17 mA
